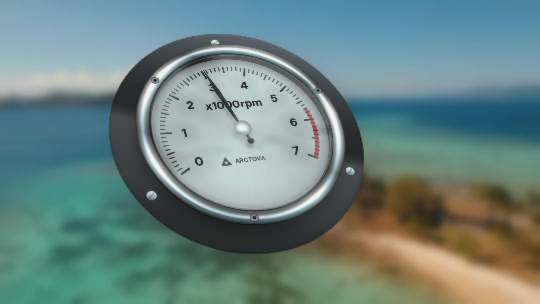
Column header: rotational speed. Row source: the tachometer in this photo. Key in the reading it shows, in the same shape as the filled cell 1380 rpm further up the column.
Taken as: 3000 rpm
